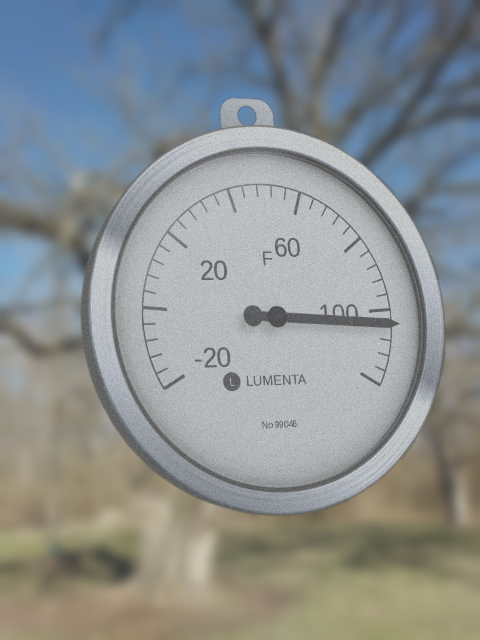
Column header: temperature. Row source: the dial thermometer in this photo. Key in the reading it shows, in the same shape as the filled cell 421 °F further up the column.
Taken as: 104 °F
